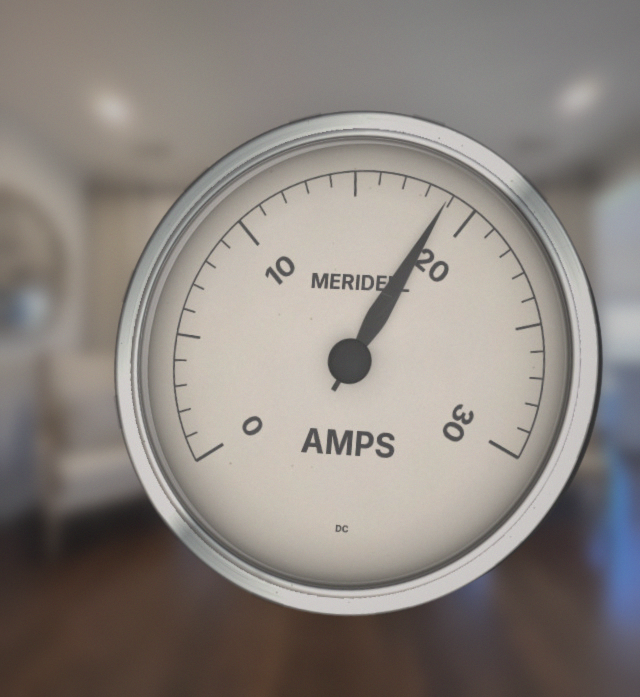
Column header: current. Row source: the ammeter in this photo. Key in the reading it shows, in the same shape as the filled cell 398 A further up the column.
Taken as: 19 A
